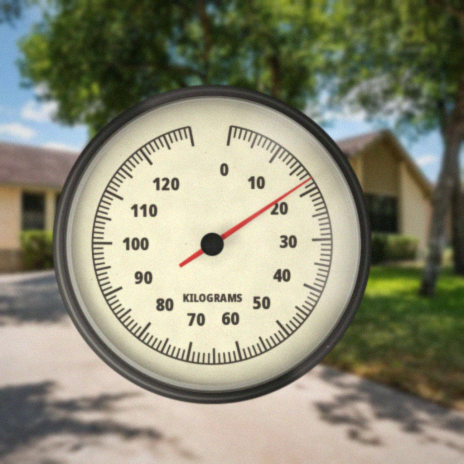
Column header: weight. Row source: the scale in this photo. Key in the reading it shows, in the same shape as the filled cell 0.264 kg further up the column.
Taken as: 18 kg
